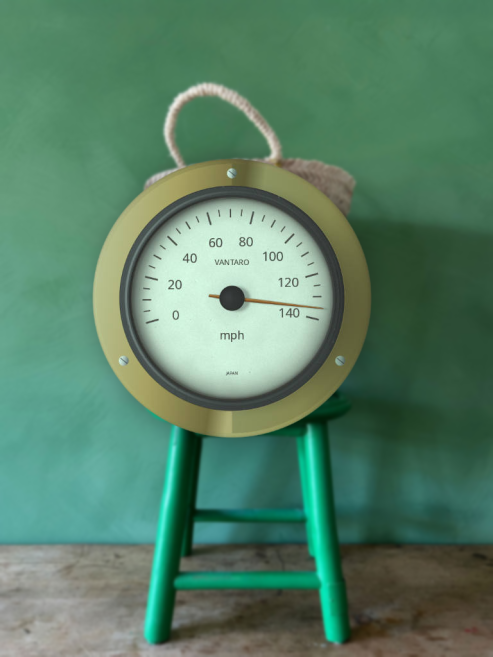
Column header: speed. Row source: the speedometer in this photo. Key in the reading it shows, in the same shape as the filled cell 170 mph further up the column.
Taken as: 135 mph
